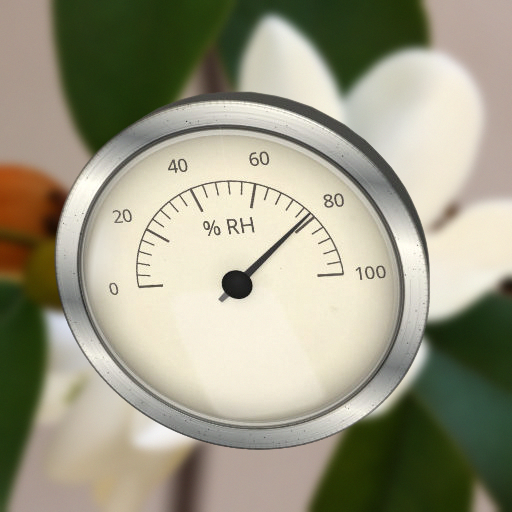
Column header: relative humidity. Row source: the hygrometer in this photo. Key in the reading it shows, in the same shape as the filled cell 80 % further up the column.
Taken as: 78 %
